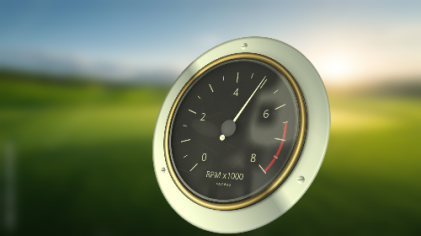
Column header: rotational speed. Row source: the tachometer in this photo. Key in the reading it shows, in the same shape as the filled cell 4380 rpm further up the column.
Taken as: 5000 rpm
